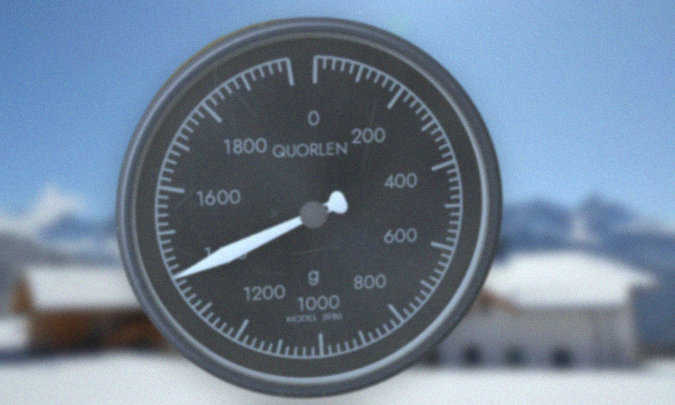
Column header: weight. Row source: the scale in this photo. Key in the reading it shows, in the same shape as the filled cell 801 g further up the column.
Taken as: 1400 g
